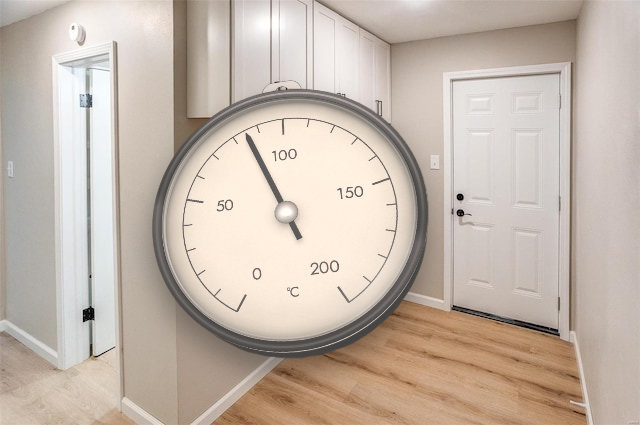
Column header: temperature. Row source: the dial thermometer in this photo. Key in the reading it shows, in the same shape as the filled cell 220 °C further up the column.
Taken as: 85 °C
